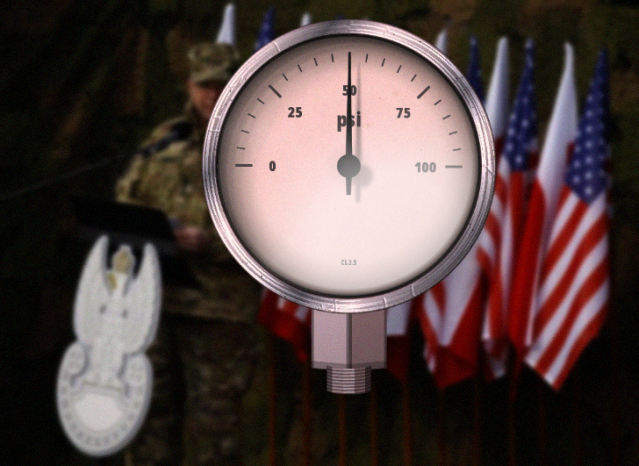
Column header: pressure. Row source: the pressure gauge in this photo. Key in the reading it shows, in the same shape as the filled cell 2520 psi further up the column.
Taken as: 50 psi
